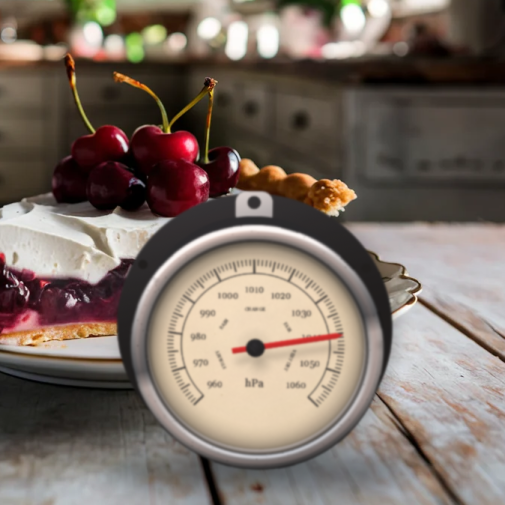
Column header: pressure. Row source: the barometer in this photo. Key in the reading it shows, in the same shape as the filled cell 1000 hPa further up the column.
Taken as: 1040 hPa
